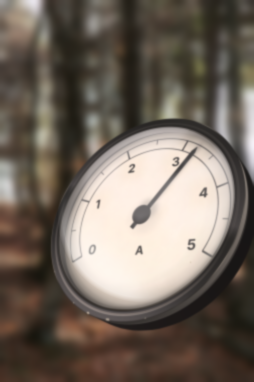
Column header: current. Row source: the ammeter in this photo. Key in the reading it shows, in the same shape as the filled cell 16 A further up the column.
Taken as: 3.25 A
